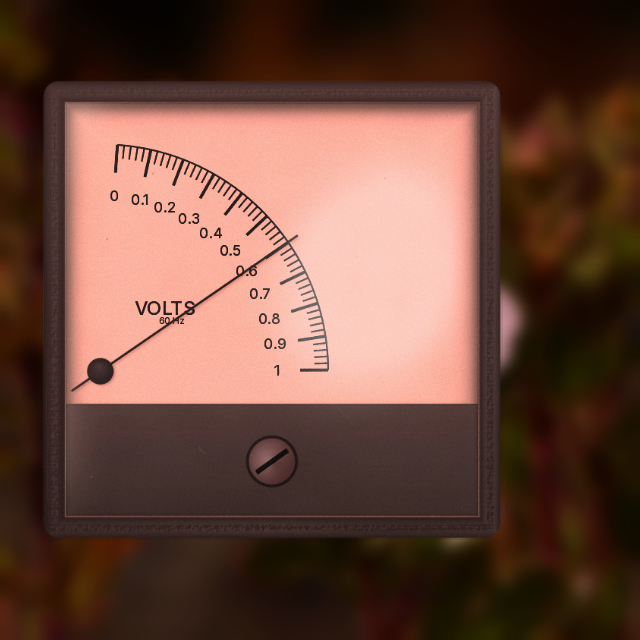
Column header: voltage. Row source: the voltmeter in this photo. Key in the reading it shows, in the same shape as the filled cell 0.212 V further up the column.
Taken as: 0.6 V
